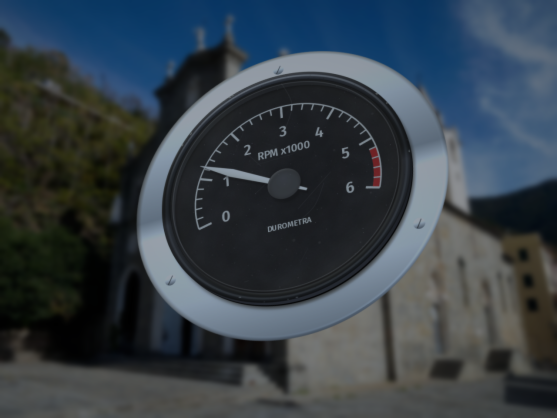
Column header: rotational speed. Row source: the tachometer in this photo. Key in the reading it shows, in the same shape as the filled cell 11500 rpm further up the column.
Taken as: 1200 rpm
